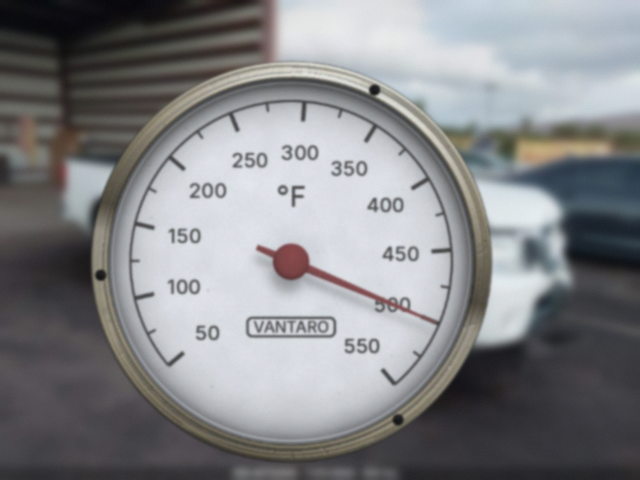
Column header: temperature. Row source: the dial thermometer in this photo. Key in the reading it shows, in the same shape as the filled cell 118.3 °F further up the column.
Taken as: 500 °F
